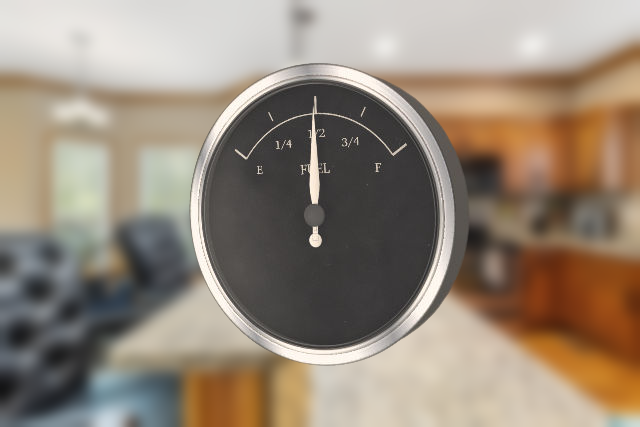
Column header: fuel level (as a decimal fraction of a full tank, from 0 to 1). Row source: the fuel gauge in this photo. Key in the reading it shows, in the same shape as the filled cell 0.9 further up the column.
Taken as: 0.5
